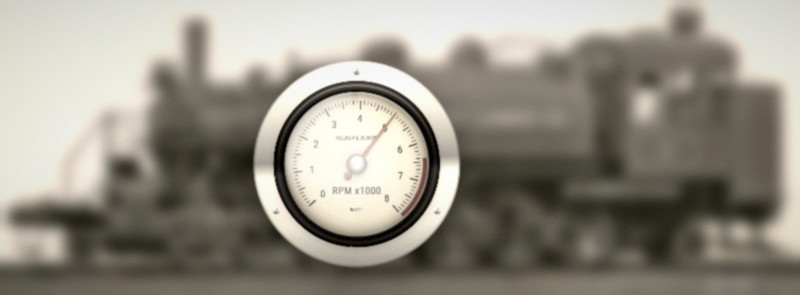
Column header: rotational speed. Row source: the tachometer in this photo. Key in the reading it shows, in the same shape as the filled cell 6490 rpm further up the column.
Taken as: 5000 rpm
